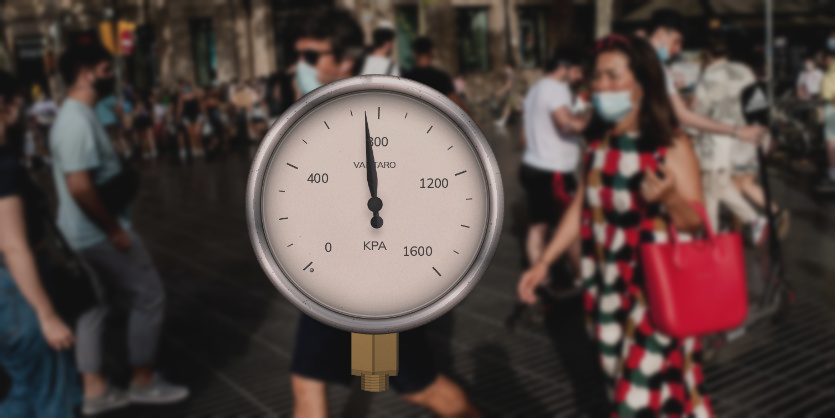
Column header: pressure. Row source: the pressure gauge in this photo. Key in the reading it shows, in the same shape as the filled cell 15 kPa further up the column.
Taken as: 750 kPa
